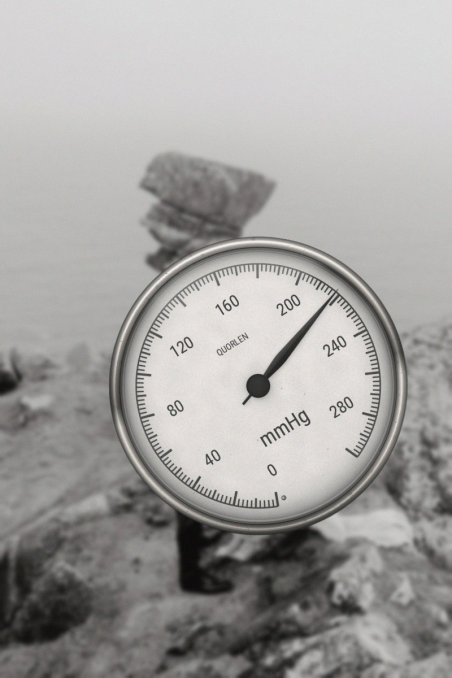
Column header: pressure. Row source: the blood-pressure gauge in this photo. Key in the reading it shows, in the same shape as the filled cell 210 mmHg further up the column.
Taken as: 218 mmHg
